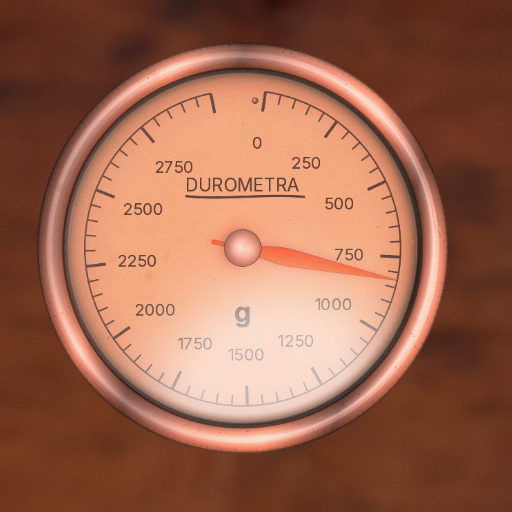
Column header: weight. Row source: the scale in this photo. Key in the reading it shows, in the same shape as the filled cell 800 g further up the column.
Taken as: 825 g
